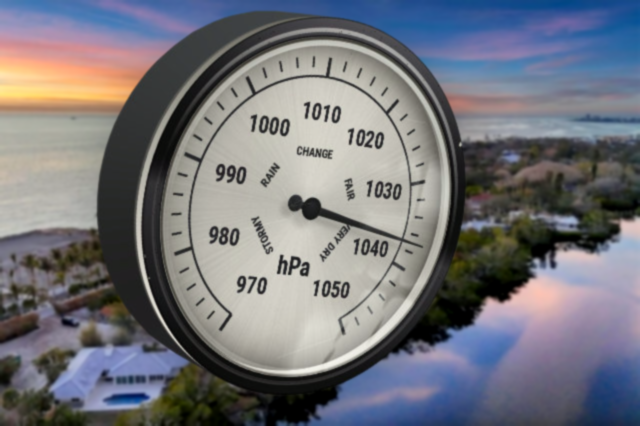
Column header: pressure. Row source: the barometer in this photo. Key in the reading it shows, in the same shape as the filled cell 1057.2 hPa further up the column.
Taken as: 1037 hPa
